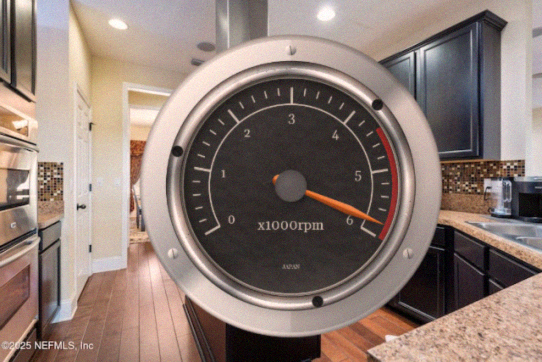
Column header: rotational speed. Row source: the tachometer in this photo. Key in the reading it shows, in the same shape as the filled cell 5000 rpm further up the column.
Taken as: 5800 rpm
